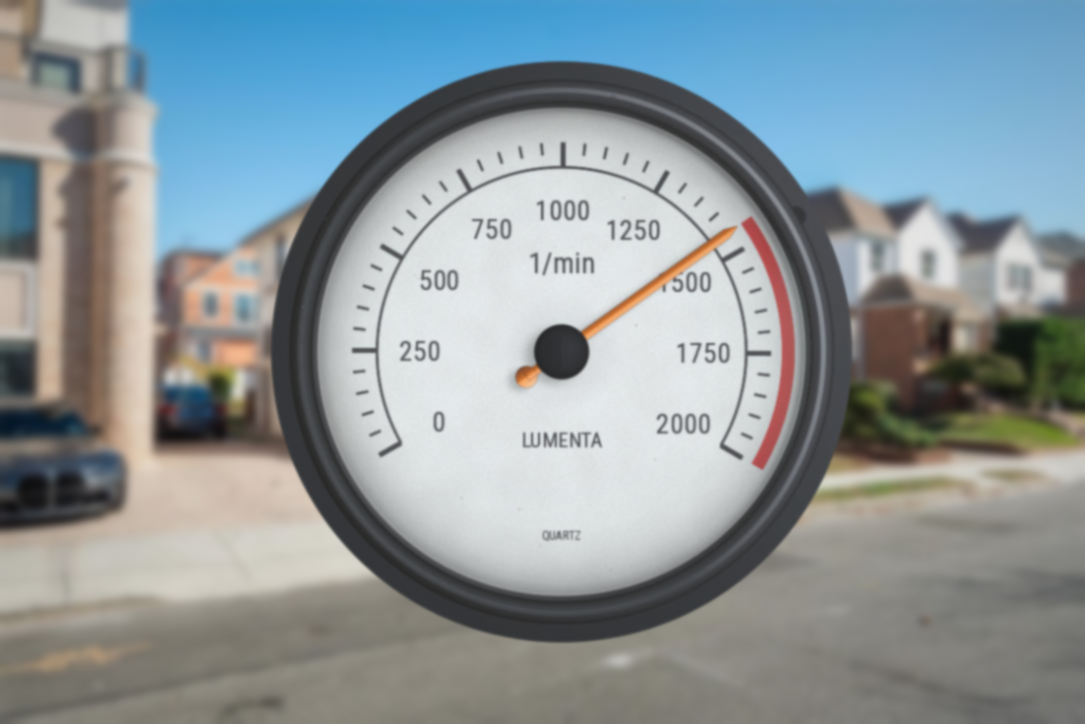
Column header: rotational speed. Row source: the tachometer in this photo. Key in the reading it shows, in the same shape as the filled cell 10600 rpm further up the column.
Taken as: 1450 rpm
